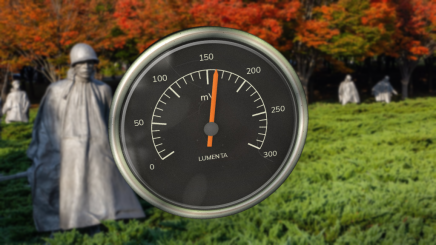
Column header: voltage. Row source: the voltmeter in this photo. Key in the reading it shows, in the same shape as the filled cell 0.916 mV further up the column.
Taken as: 160 mV
